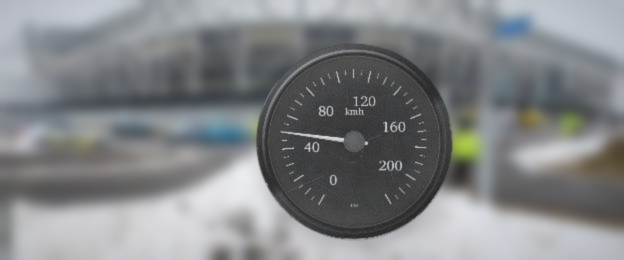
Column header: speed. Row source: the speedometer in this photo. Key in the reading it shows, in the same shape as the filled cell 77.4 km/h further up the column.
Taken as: 50 km/h
